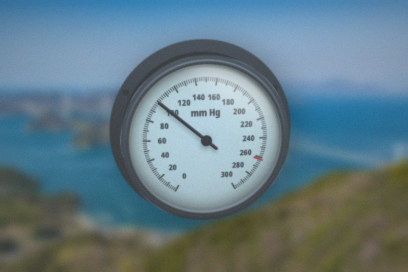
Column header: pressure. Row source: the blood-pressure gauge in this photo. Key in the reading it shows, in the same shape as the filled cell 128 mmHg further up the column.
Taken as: 100 mmHg
